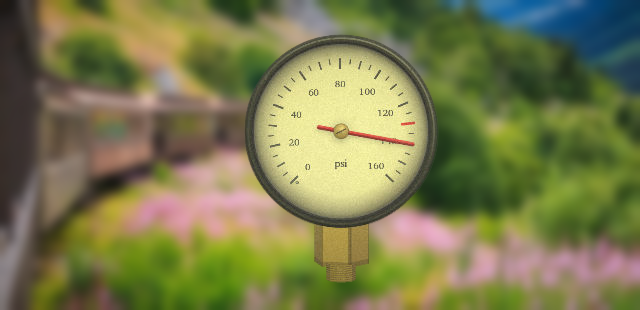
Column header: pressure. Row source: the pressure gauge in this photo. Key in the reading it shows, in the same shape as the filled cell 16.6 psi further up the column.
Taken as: 140 psi
